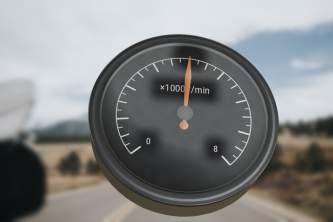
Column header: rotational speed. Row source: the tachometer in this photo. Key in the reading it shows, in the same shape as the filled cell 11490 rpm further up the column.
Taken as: 4000 rpm
